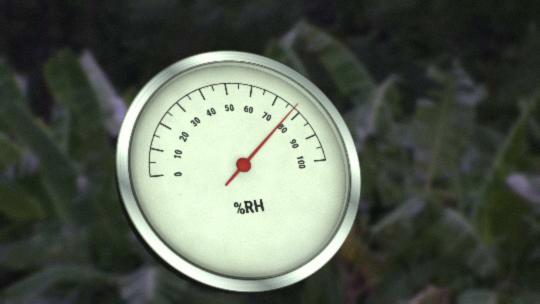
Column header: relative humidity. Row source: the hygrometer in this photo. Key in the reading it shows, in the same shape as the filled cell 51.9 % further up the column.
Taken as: 77.5 %
